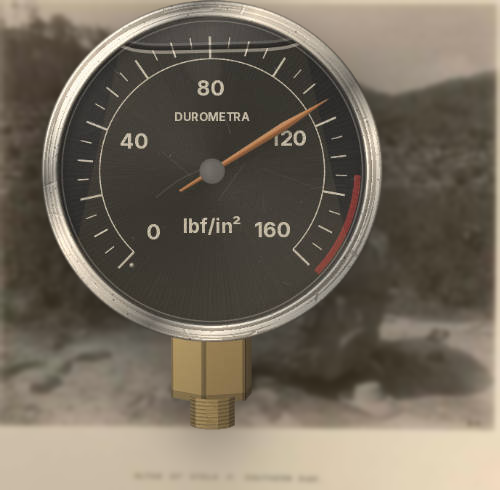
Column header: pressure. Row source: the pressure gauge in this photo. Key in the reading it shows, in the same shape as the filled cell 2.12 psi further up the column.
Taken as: 115 psi
